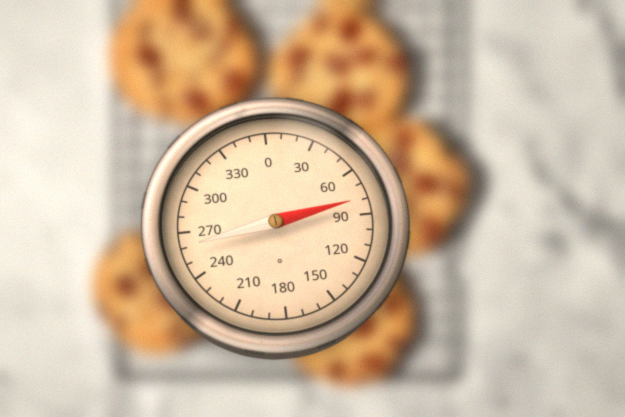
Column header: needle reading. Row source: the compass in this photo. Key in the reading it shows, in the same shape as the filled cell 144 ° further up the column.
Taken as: 80 °
